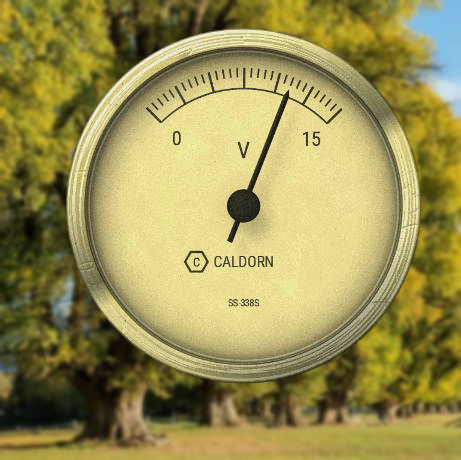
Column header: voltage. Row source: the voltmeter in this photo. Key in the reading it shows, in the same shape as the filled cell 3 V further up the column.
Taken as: 11 V
